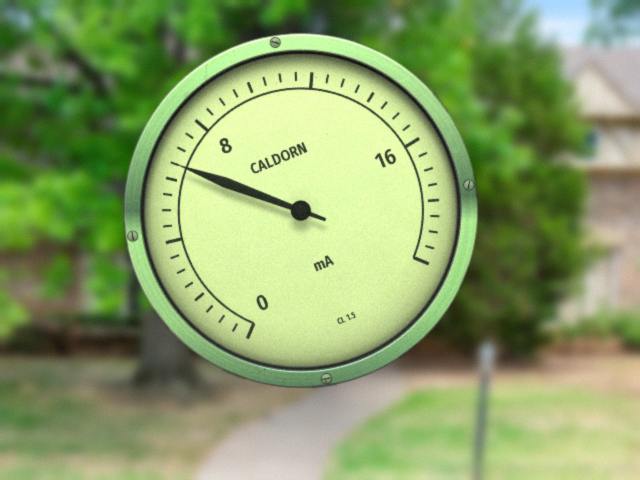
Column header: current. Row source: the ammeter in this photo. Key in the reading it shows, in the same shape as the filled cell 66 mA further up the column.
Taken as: 6.5 mA
